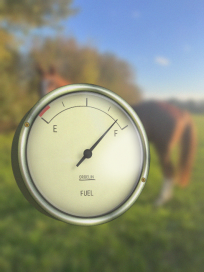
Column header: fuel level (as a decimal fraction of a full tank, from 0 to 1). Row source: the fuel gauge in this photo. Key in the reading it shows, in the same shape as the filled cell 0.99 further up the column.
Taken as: 0.875
